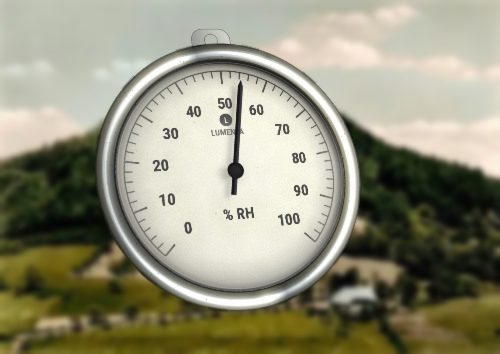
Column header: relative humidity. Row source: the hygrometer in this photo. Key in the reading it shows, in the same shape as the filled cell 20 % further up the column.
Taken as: 54 %
